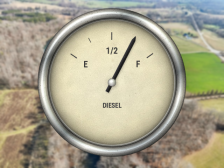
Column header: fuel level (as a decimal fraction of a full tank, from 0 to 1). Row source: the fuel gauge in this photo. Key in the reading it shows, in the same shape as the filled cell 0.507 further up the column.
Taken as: 0.75
